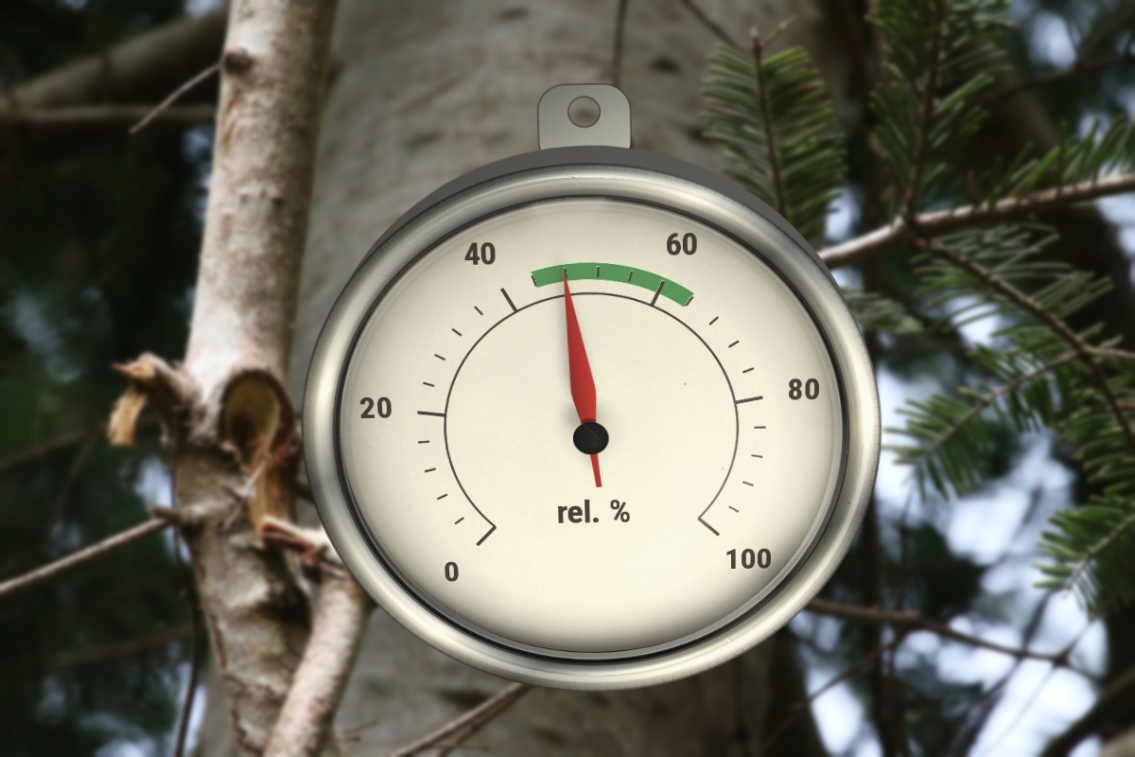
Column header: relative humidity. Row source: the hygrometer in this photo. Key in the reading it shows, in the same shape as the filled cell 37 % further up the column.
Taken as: 48 %
